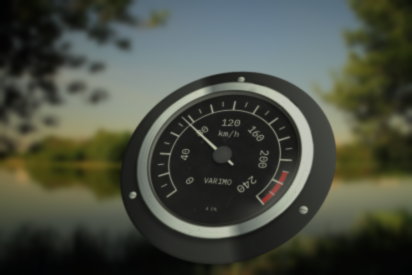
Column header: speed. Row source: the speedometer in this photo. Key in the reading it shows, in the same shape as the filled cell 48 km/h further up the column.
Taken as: 75 km/h
